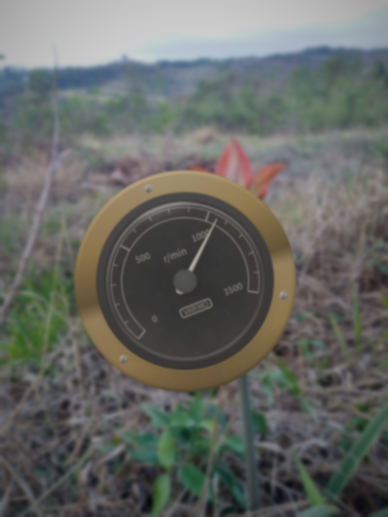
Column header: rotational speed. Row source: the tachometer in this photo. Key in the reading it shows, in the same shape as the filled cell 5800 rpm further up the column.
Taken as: 1050 rpm
